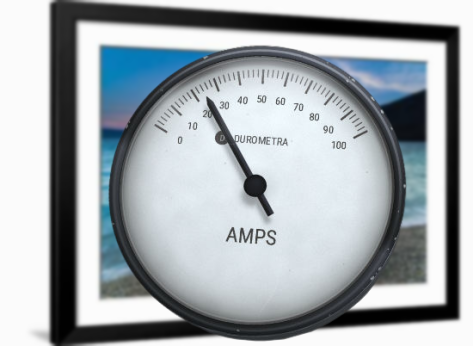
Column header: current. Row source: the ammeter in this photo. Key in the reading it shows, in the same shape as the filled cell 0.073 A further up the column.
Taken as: 24 A
